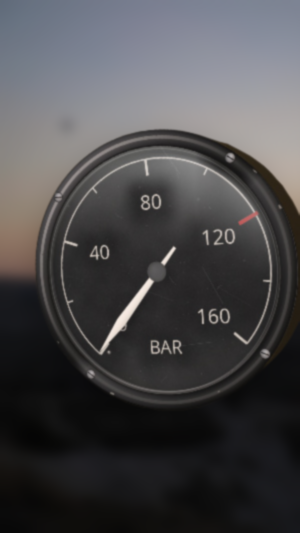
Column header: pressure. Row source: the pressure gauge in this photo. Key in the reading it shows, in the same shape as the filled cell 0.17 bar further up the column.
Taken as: 0 bar
